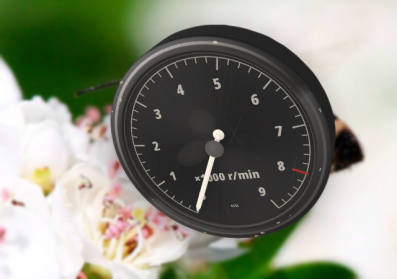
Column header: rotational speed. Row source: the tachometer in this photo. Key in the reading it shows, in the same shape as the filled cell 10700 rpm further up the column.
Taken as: 0 rpm
